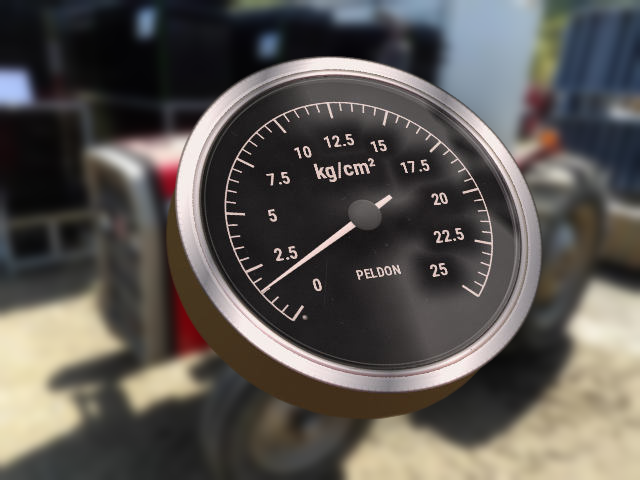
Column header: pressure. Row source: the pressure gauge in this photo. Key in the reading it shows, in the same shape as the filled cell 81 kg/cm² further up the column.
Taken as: 1.5 kg/cm²
